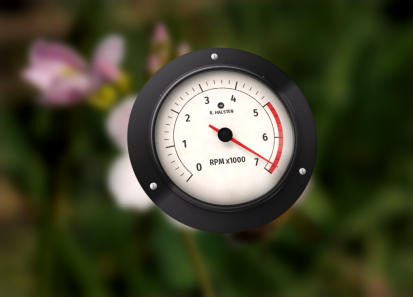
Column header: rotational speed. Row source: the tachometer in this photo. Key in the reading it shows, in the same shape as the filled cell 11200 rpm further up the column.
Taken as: 6800 rpm
